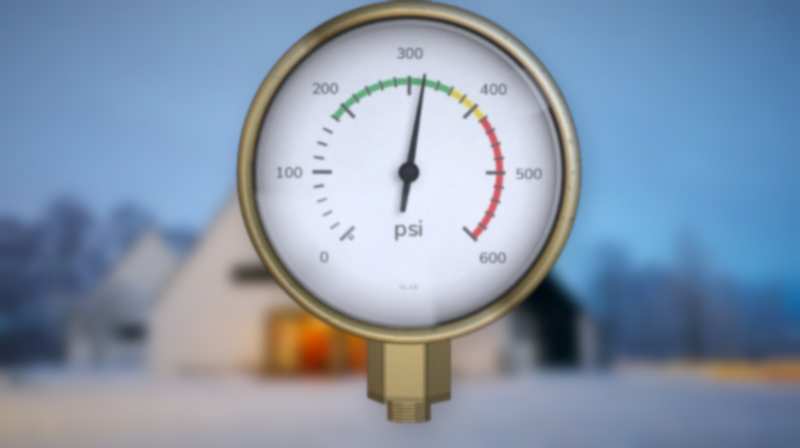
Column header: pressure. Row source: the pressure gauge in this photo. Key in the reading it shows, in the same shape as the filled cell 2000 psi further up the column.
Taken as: 320 psi
